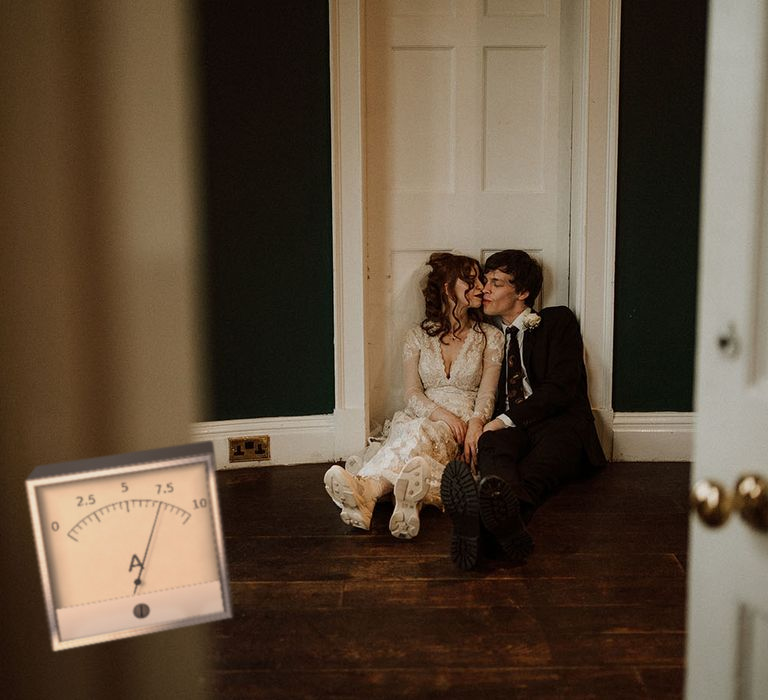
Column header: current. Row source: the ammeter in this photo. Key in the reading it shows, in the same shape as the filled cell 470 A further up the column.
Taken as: 7.5 A
